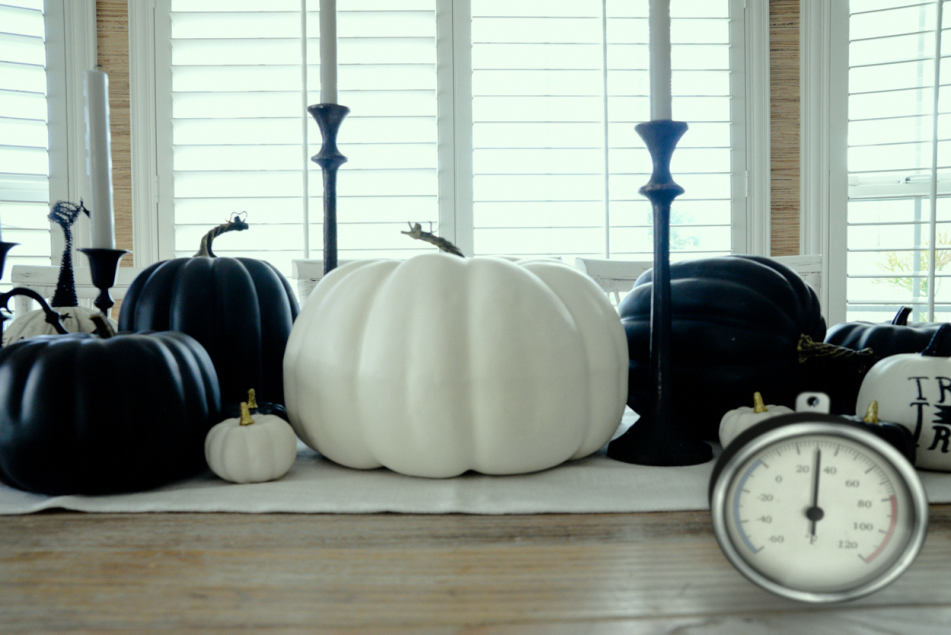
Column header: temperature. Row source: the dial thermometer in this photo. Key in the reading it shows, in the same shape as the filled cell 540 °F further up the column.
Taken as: 30 °F
